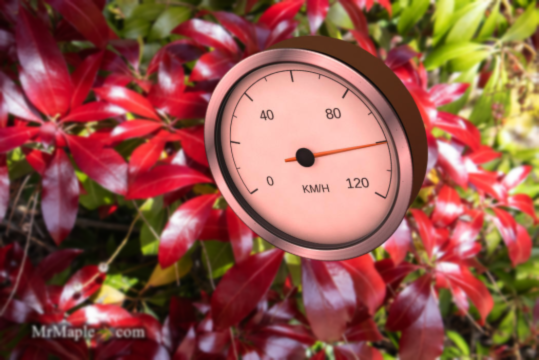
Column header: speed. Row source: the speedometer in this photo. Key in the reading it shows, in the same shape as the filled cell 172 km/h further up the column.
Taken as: 100 km/h
